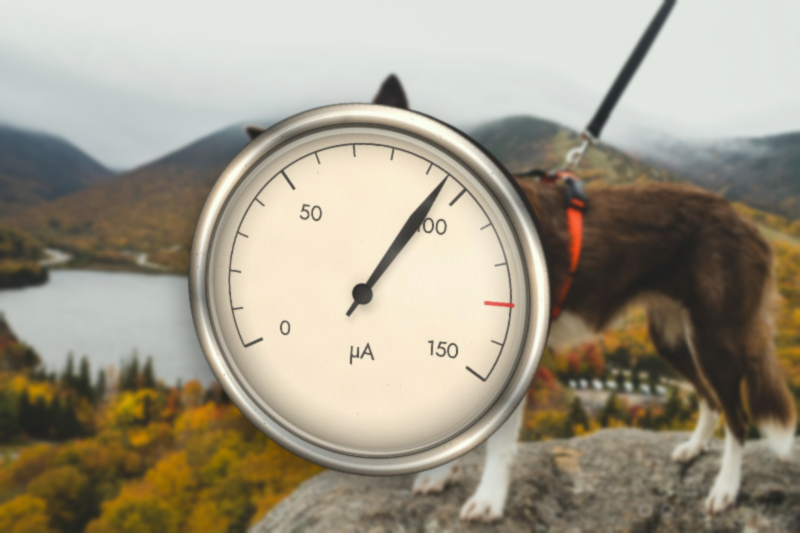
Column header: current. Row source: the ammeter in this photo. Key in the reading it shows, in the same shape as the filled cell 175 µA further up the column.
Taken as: 95 µA
